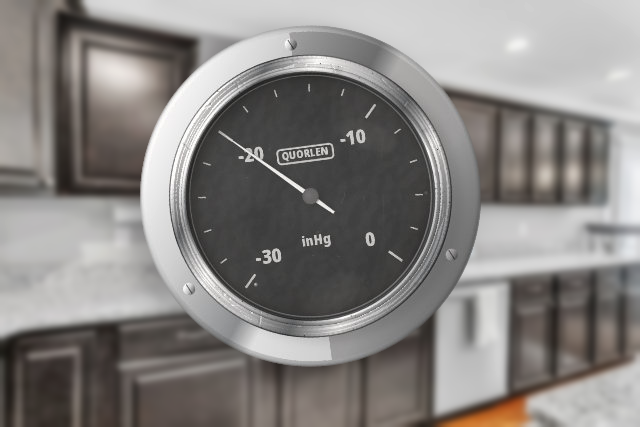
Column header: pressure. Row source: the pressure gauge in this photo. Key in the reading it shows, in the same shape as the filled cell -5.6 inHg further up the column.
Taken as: -20 inHg
